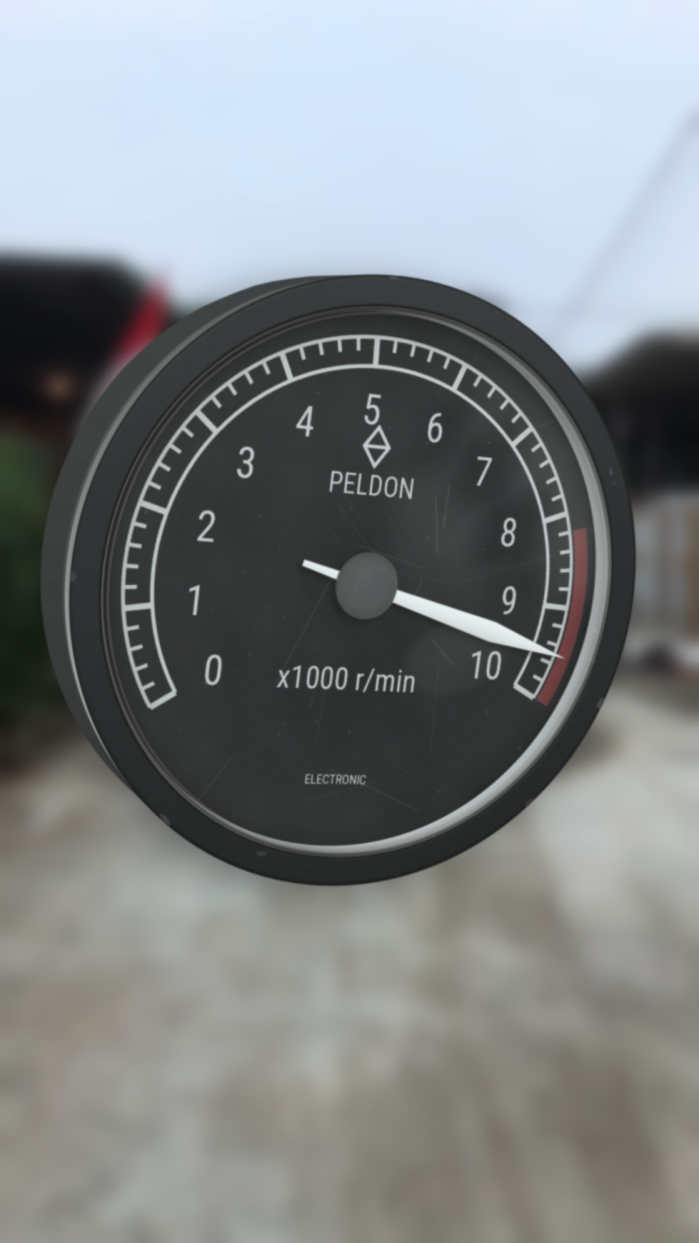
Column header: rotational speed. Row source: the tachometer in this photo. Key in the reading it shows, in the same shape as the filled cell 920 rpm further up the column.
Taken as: 9500 rpm
